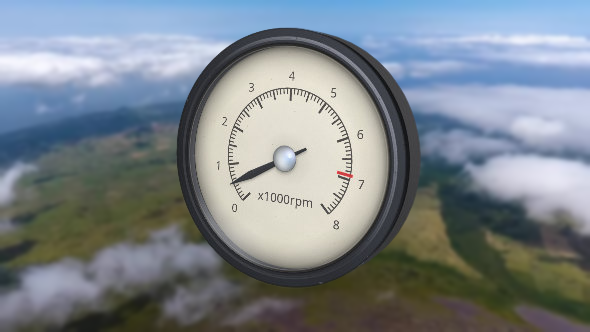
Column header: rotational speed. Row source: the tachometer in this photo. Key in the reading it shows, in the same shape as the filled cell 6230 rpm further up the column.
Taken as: 500 rpm
